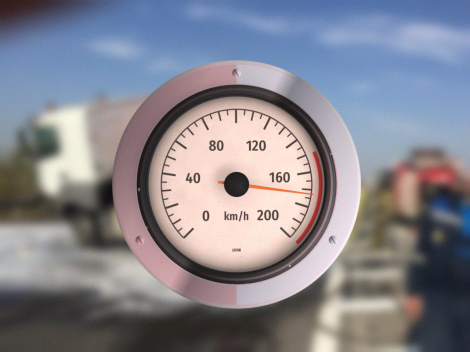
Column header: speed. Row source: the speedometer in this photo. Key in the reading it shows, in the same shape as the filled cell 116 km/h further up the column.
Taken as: 172.5 km/h
